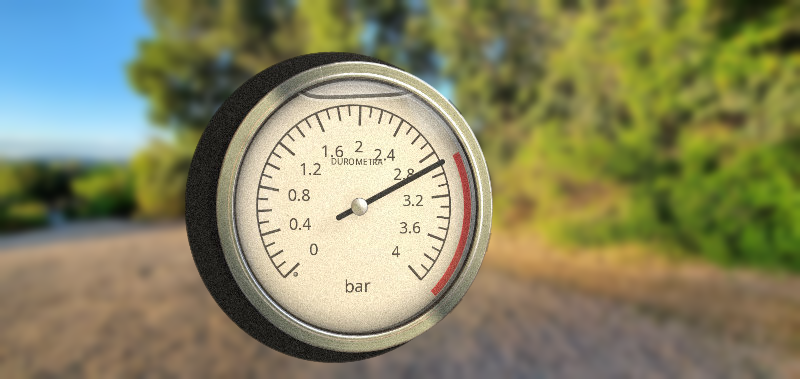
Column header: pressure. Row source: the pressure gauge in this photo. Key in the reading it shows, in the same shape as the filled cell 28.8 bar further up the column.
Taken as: 2.9 bar
